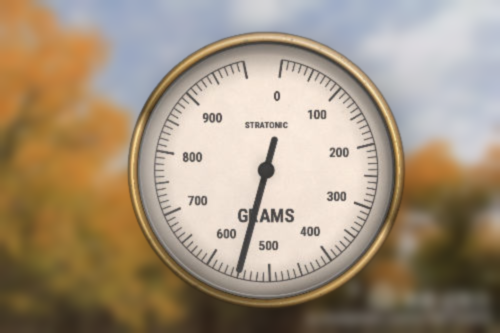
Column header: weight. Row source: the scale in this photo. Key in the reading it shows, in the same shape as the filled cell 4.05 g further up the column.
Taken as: 550 g
